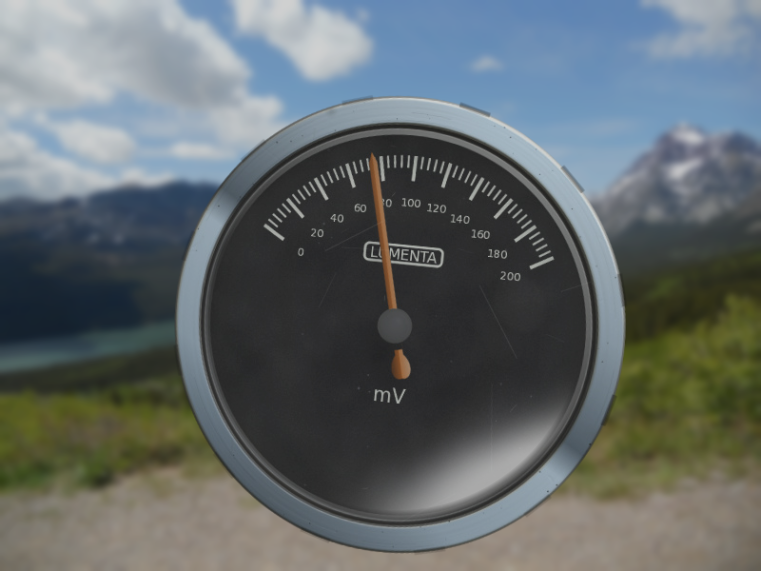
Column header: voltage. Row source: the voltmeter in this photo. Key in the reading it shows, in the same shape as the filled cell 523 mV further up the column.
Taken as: 76 mV
